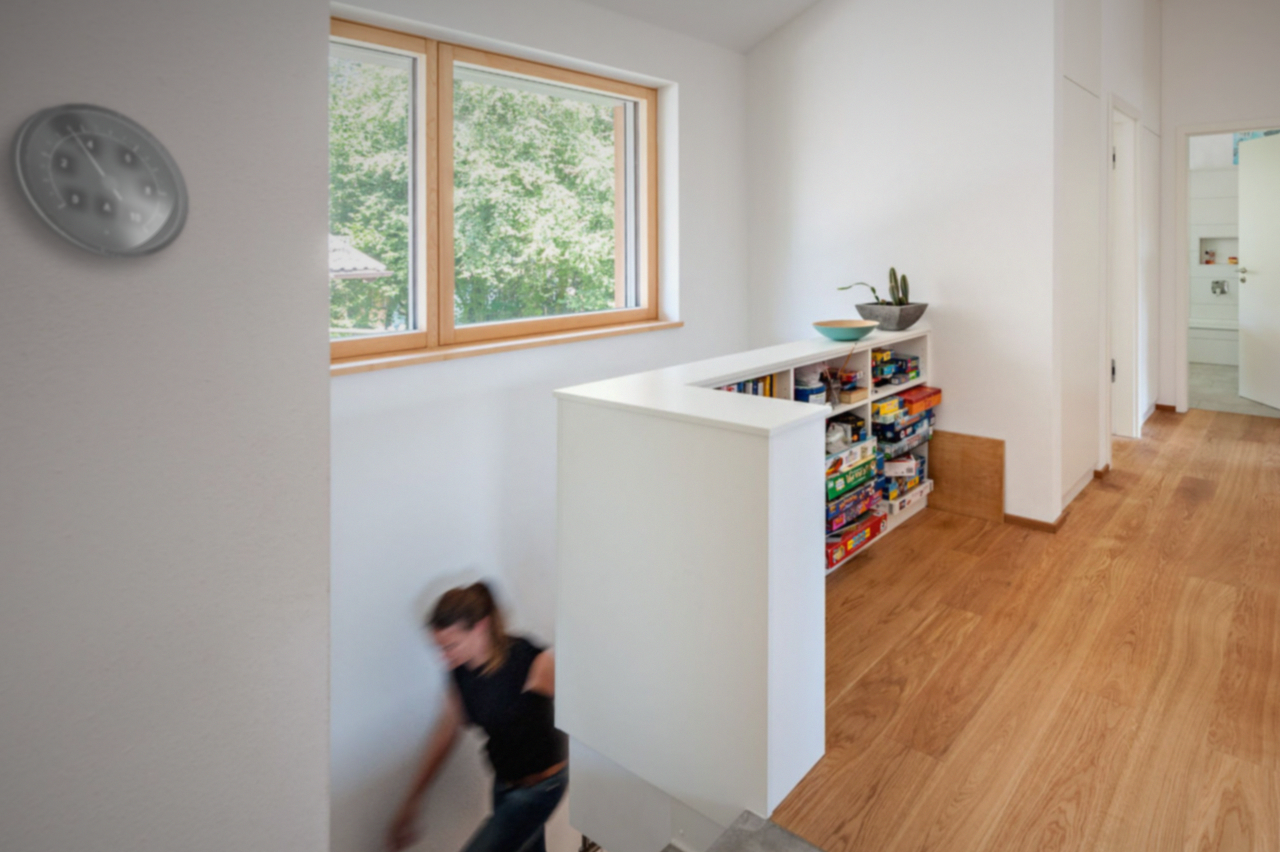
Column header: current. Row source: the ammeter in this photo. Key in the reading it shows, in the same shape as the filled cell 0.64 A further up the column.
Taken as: 3.5 A
